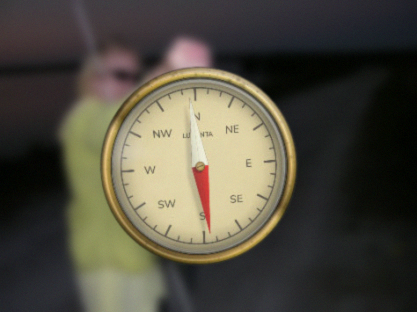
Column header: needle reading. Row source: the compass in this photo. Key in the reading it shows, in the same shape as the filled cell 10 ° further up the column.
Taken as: 175 °
